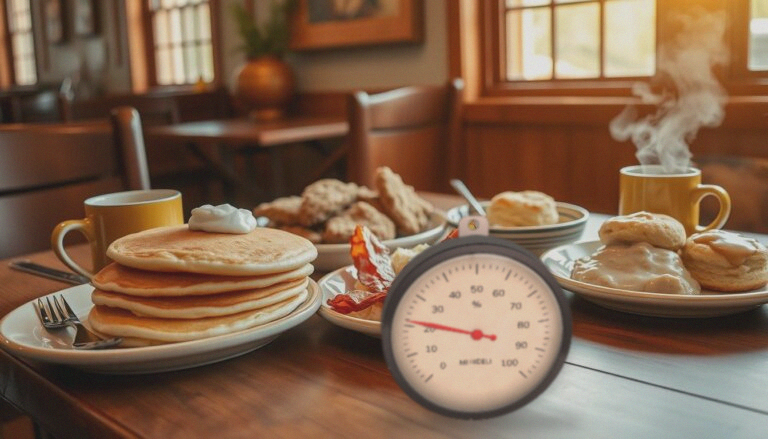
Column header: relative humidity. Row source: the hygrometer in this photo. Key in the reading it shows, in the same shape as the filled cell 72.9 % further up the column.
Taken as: 22 %
